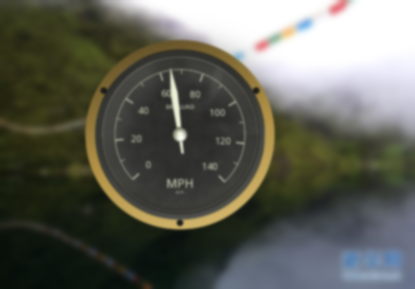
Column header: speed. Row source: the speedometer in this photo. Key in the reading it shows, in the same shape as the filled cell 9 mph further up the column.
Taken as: 65 mph
